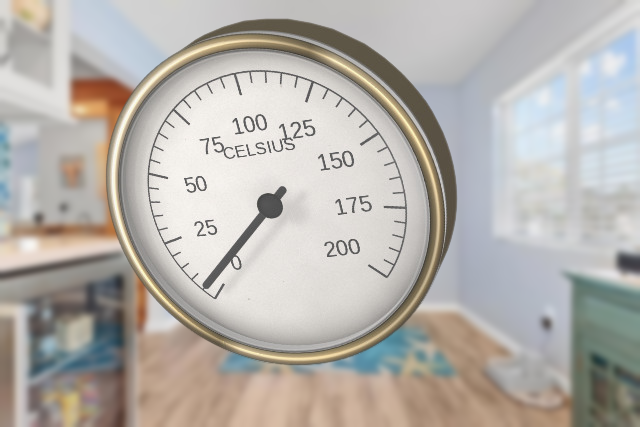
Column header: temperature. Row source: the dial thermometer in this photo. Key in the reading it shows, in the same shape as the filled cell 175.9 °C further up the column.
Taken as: 5 °C
